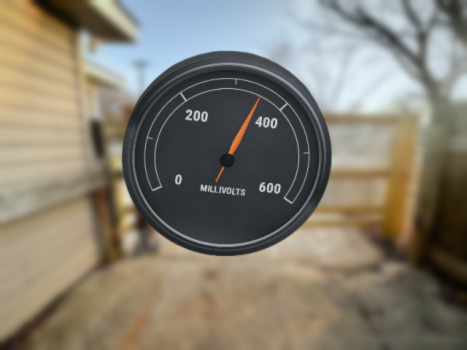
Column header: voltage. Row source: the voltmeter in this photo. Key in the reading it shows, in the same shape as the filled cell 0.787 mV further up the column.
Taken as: 350 mV
